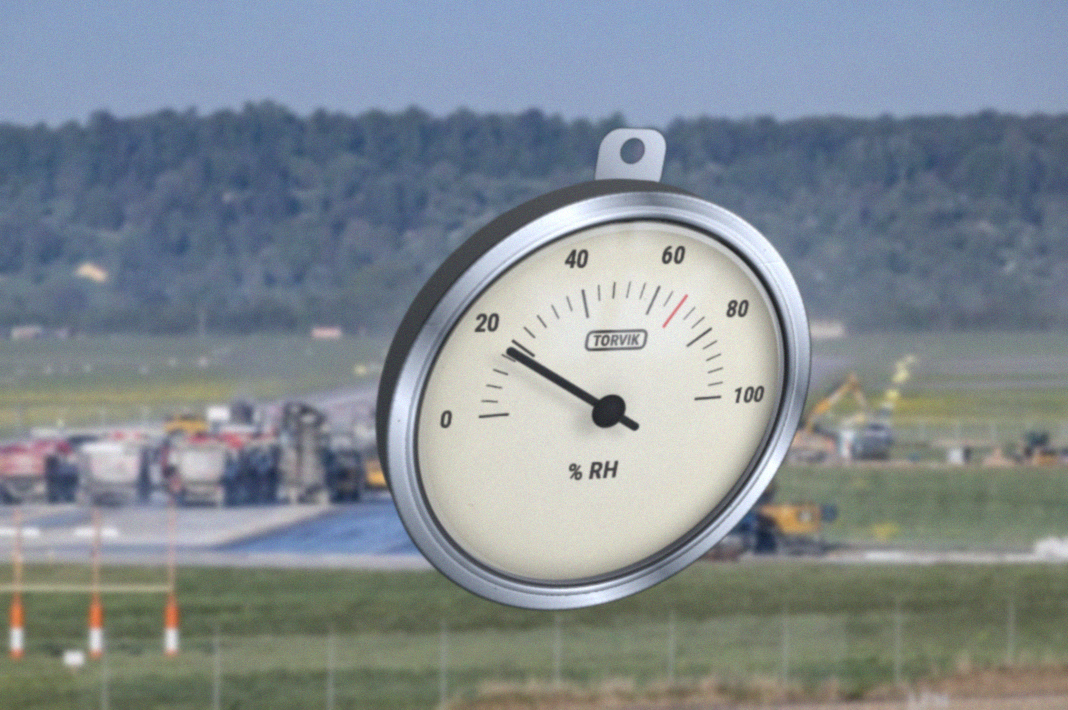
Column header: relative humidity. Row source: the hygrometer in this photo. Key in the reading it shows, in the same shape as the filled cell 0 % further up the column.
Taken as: 18 %
